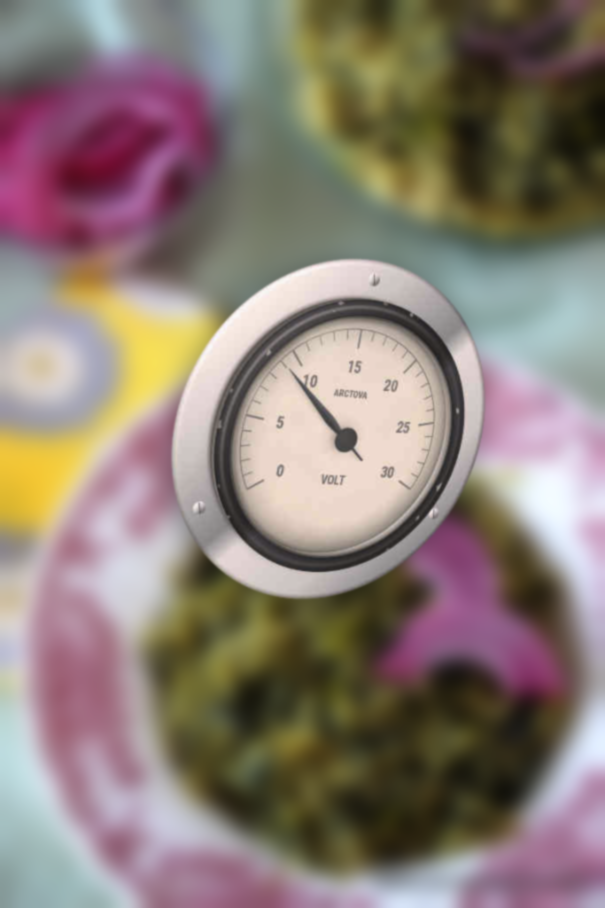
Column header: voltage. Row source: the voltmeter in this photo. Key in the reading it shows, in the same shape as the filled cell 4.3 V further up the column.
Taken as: 9 V
